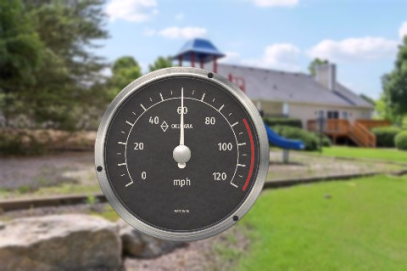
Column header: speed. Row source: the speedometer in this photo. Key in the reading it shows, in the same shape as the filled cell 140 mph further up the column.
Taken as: 60 mph
